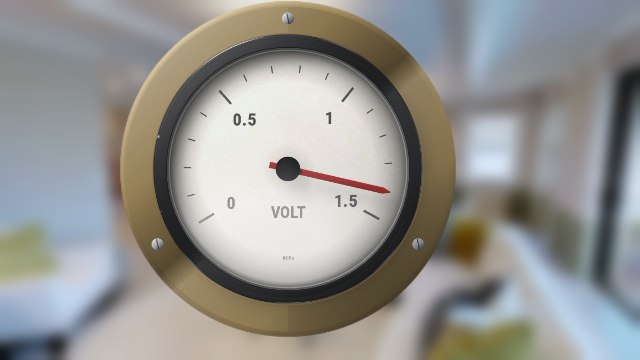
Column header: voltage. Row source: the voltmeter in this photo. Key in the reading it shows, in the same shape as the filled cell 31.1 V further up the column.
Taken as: 1.4 V
